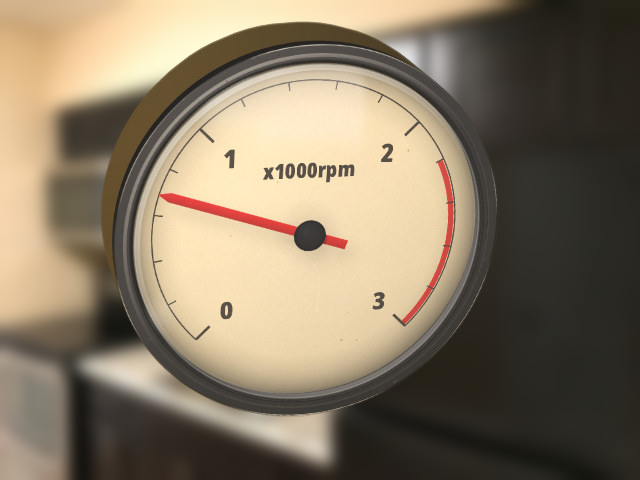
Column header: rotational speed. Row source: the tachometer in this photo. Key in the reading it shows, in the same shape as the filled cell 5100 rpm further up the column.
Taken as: 700 rpm
